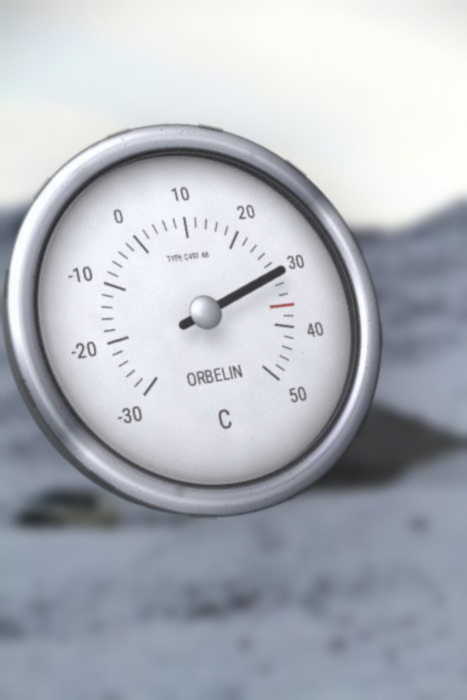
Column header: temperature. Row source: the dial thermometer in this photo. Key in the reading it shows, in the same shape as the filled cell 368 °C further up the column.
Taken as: 30 °C
